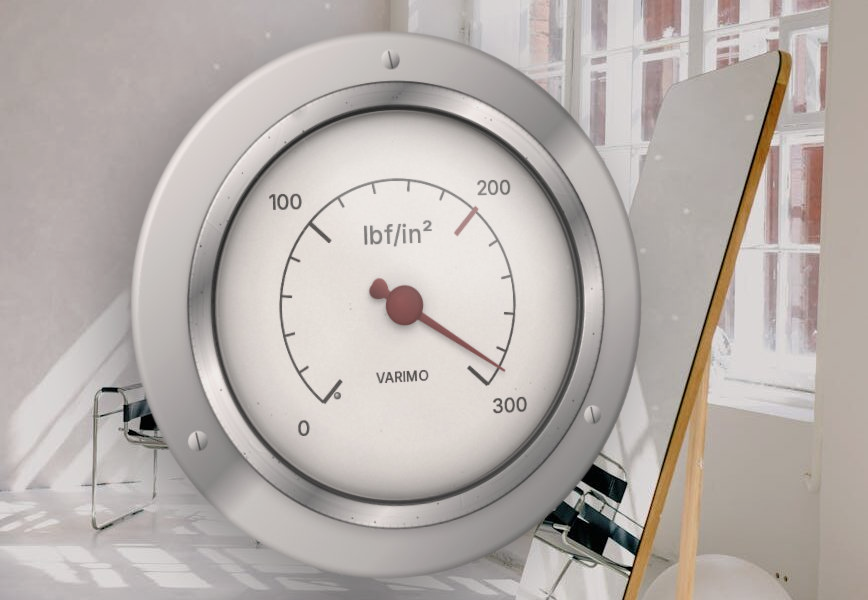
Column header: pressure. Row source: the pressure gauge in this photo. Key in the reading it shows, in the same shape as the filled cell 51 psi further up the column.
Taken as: 290 psi
